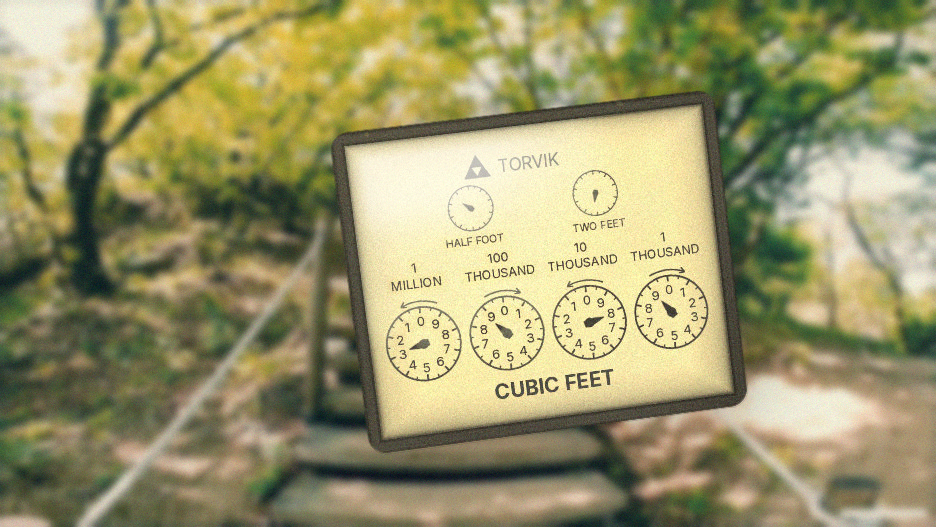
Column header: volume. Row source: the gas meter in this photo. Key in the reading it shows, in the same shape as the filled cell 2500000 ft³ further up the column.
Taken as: 287900 ft³
